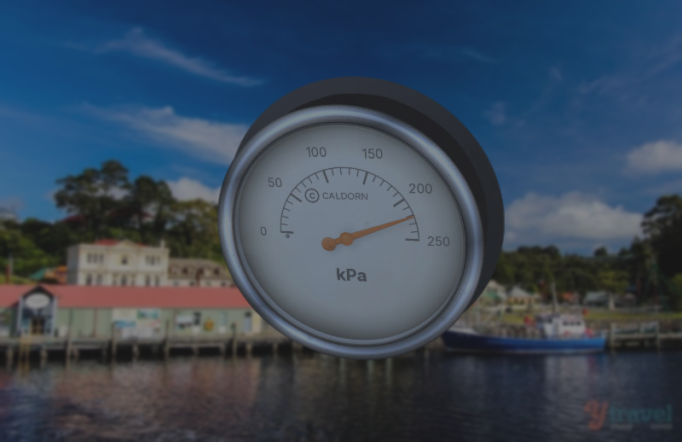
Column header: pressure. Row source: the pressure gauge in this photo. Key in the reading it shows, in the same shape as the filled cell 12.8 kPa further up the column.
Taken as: 220 kPa
